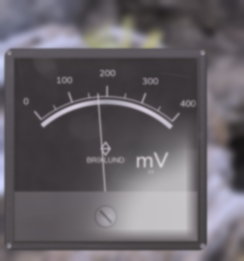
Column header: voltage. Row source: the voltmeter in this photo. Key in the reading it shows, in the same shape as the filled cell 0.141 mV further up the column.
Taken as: 175 mV
